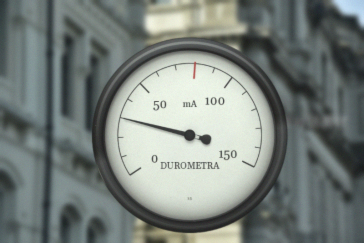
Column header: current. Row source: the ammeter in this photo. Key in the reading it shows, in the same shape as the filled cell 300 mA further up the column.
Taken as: 30 mA
